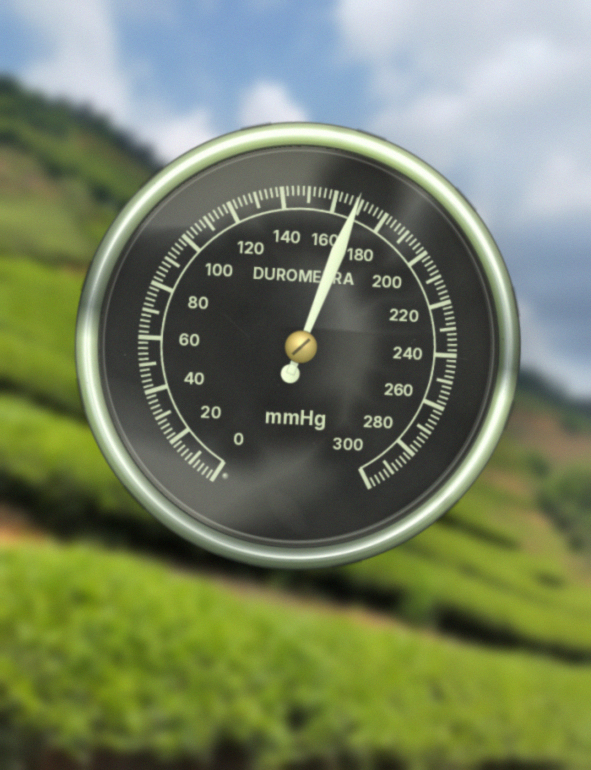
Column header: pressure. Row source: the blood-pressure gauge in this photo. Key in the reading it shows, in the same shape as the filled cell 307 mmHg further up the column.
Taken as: 168 mmHg
